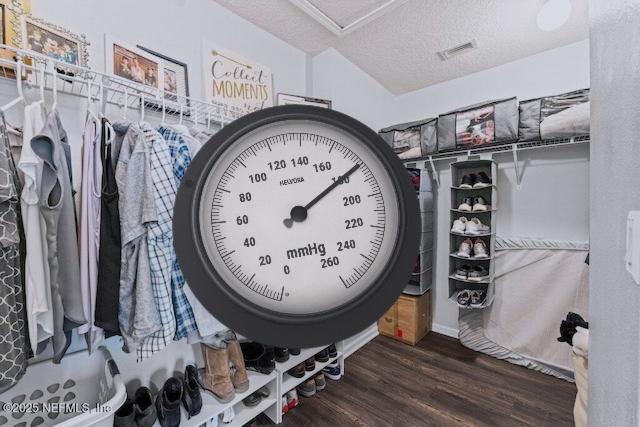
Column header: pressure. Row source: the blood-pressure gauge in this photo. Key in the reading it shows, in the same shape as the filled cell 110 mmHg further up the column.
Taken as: 180 mmHg
